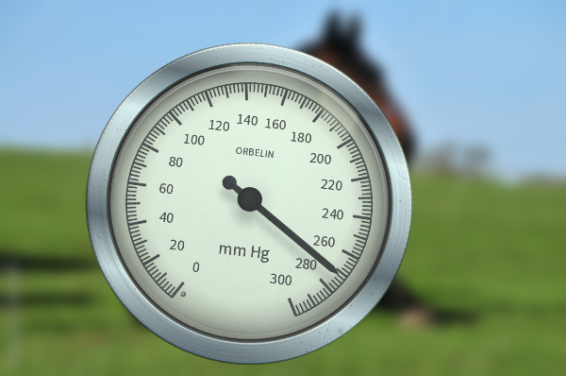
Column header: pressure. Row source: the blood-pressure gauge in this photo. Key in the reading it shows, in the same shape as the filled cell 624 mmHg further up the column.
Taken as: 272 mmHg
